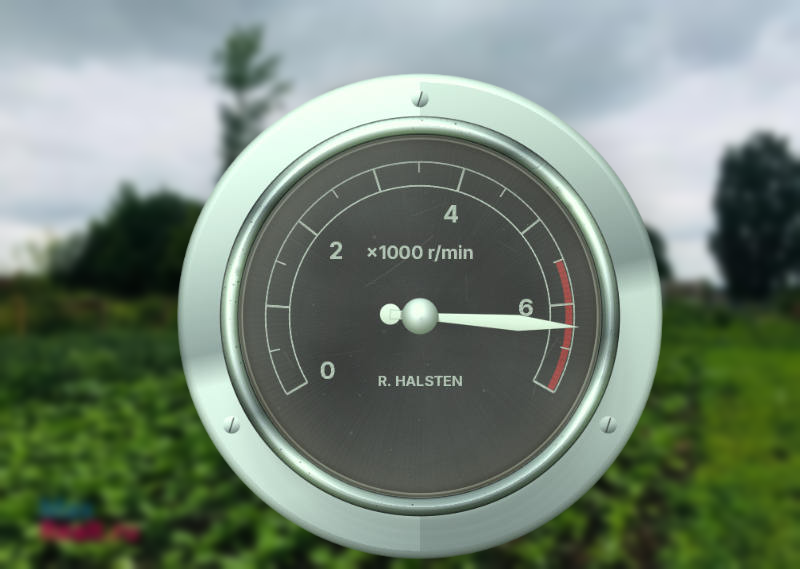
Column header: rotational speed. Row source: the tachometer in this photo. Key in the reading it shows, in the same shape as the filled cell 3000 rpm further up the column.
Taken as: 6250 rpm
